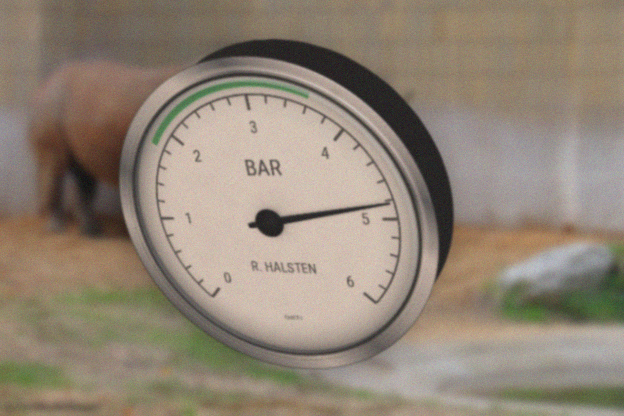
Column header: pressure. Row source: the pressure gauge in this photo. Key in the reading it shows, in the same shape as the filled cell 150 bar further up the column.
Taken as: 4.8 bar
